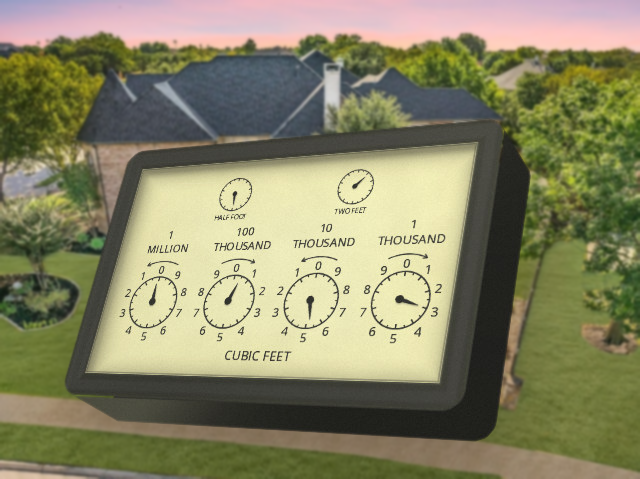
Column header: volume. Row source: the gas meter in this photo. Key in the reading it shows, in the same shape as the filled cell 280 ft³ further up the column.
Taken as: 5300 ft³
